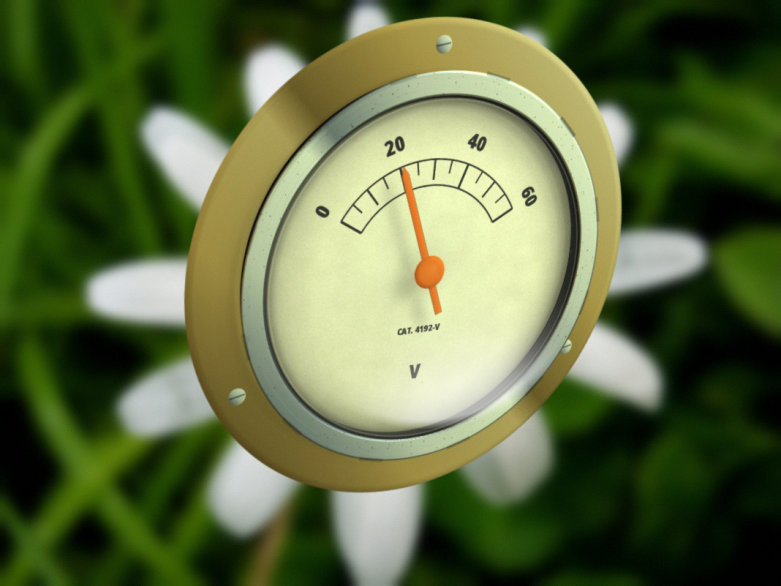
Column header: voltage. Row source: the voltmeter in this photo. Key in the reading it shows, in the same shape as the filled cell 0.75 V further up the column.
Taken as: 20 V
